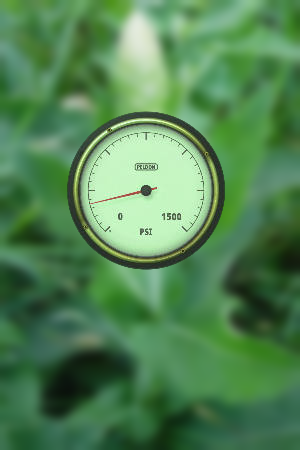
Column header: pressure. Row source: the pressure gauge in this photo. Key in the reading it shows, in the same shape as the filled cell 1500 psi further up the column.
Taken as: 175 psi
